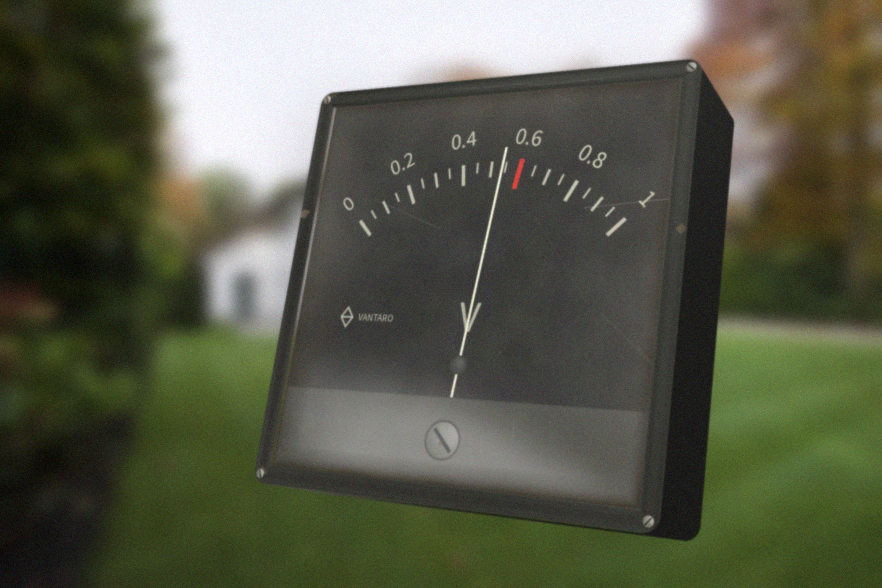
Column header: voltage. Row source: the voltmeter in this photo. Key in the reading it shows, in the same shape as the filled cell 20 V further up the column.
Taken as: 0.55 V
